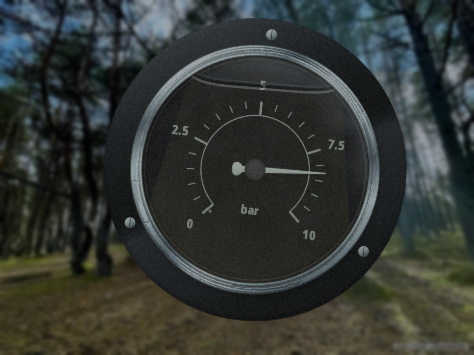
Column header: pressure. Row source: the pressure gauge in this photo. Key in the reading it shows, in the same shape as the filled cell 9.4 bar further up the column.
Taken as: 8.25 bar
